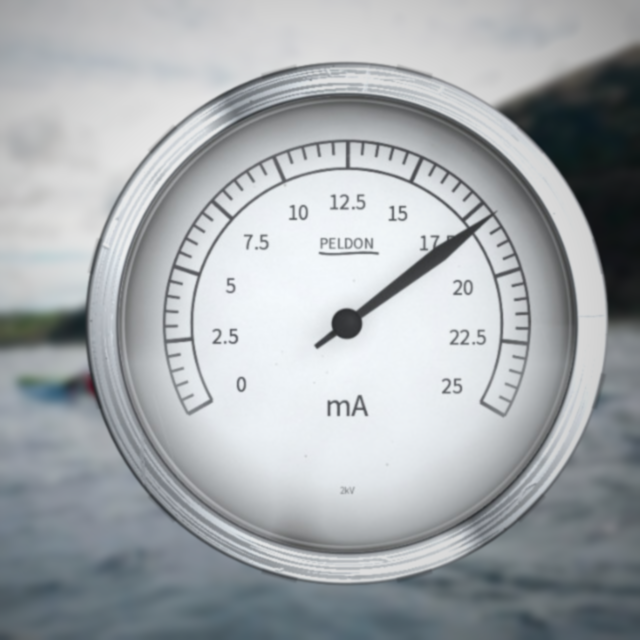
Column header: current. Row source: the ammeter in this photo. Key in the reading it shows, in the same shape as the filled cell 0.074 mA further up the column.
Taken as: 18 mA
